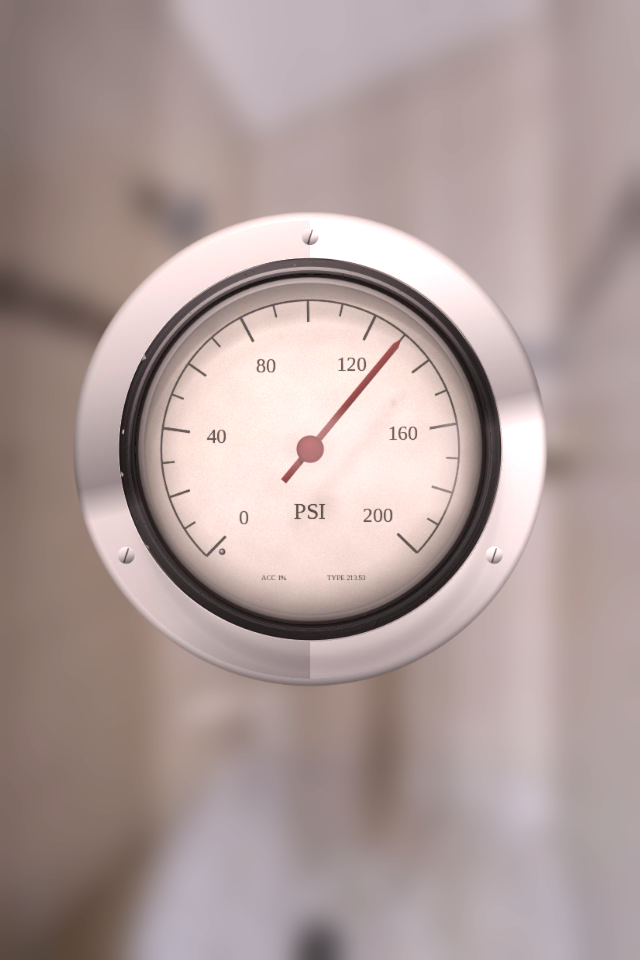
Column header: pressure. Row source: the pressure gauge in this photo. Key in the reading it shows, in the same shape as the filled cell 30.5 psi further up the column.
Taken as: 130 psi
